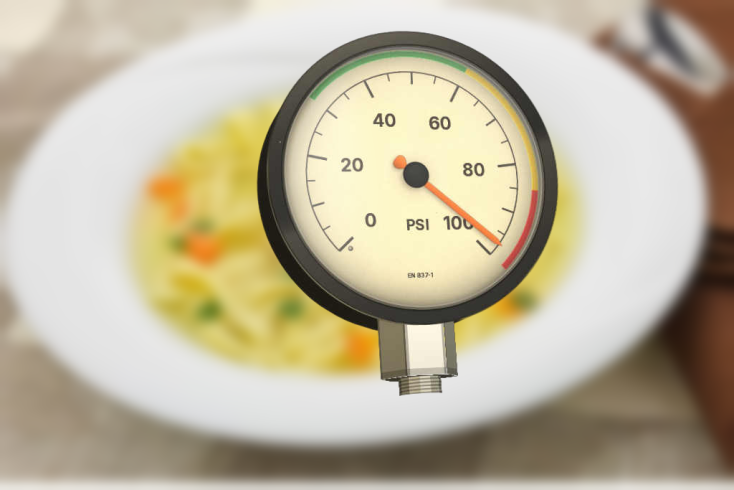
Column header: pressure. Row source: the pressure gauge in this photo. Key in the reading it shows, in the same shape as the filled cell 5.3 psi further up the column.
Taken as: 97.5 psi
